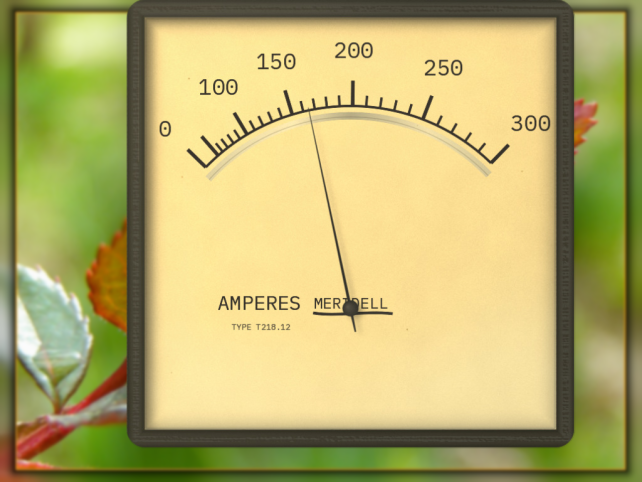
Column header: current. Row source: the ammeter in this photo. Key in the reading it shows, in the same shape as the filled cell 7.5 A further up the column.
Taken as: 165 A
